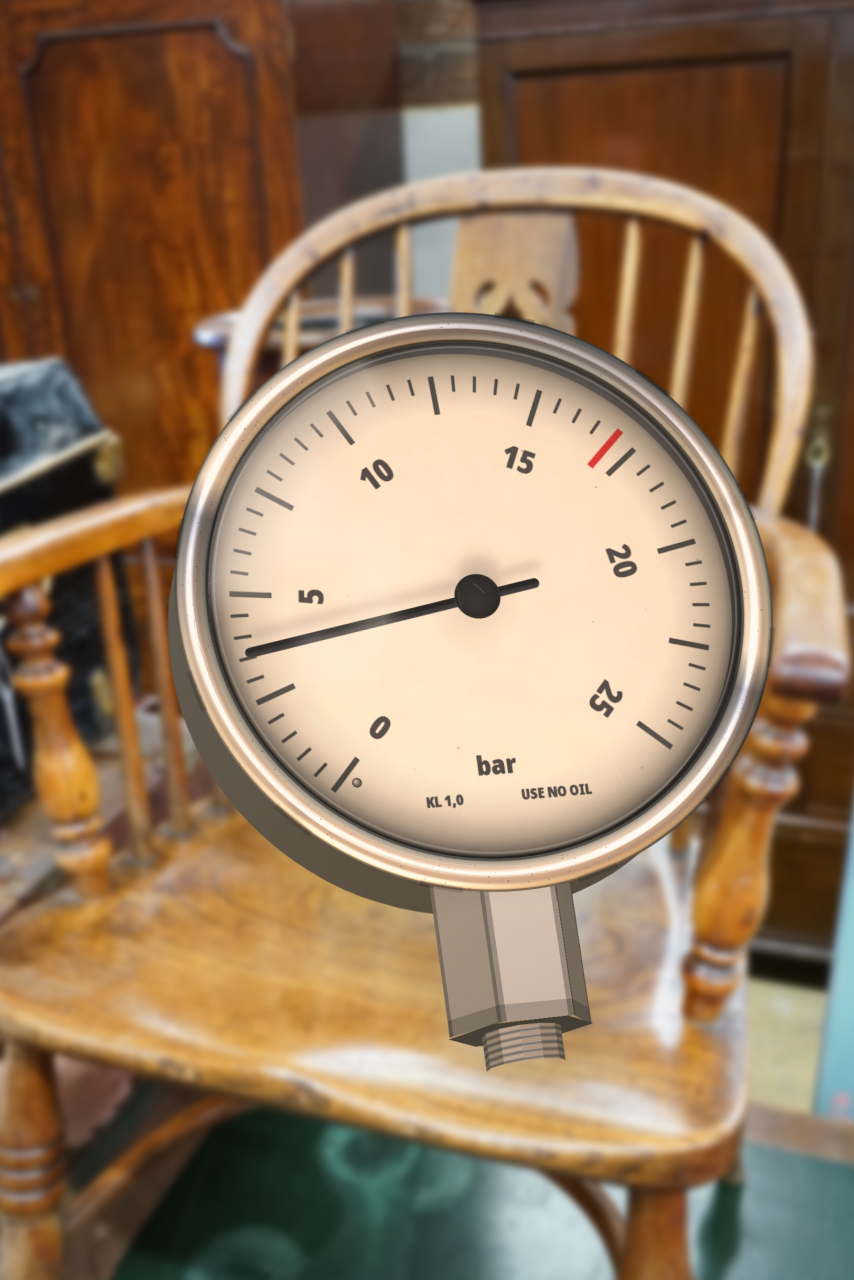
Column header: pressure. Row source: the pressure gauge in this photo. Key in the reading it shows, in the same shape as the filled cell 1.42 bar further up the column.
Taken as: 3.5 bar
